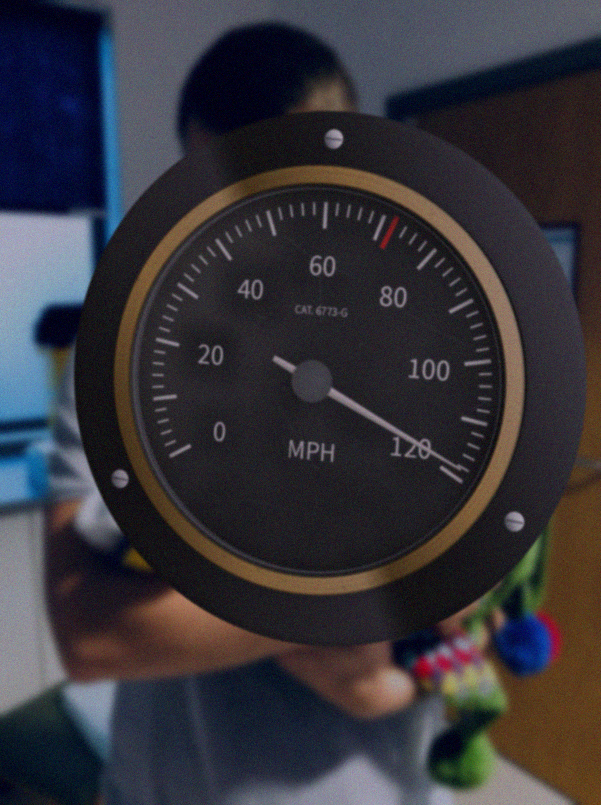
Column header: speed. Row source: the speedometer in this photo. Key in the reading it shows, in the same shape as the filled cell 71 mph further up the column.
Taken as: 118 mph
